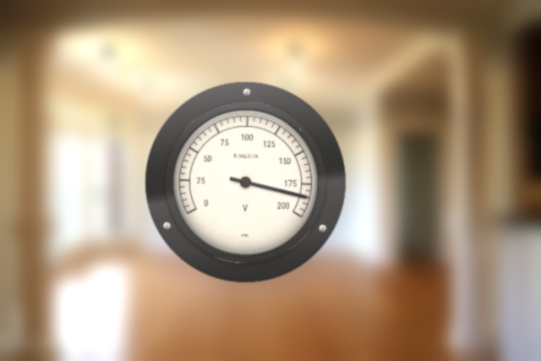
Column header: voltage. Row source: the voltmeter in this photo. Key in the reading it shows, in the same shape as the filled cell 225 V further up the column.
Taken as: 185 V
